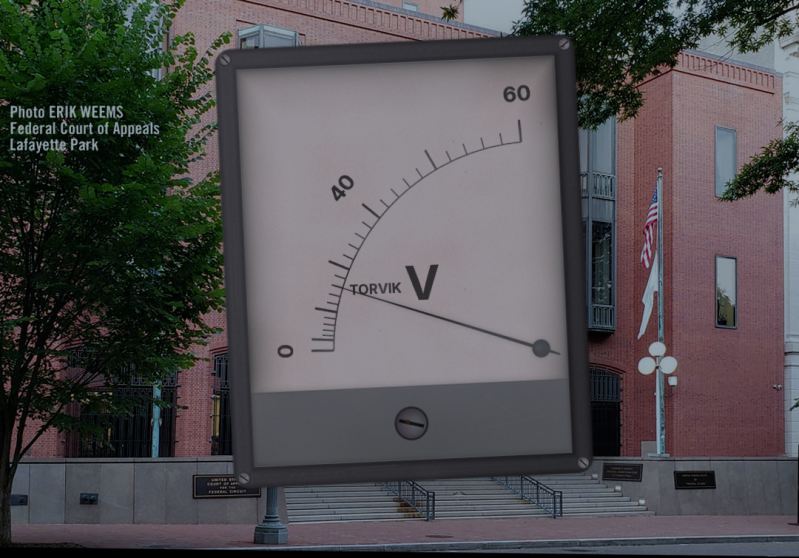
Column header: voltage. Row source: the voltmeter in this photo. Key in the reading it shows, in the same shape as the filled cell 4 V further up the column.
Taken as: 26 V
